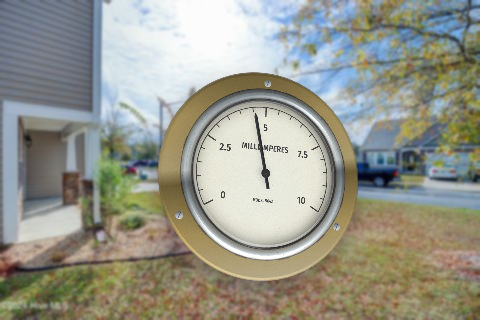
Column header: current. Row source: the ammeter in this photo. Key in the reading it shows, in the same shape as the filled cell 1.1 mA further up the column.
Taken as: 4.5 mA
